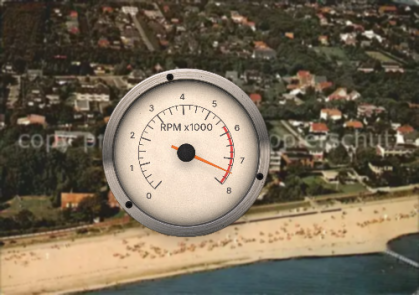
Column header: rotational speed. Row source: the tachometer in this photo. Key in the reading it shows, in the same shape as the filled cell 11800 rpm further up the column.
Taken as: 7500 rpm
